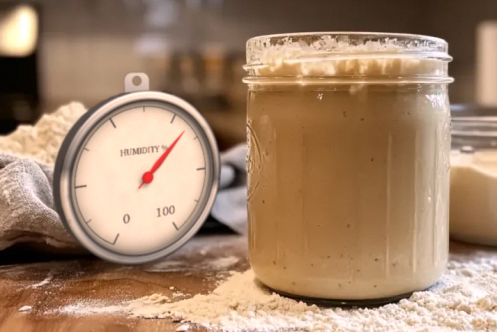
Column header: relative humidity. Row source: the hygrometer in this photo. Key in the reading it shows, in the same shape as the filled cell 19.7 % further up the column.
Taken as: 65 %
